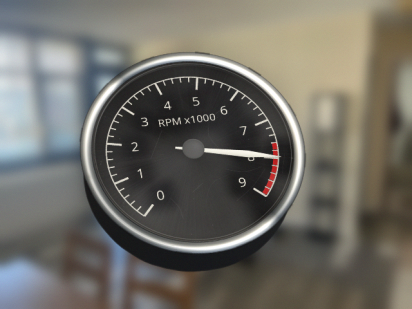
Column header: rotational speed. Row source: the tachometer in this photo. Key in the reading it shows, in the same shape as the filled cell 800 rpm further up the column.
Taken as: 8000 rpm
